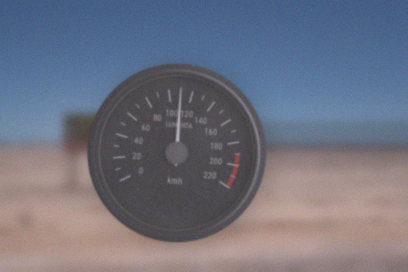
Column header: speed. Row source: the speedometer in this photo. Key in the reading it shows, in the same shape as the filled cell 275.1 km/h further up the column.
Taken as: 110 km/h
